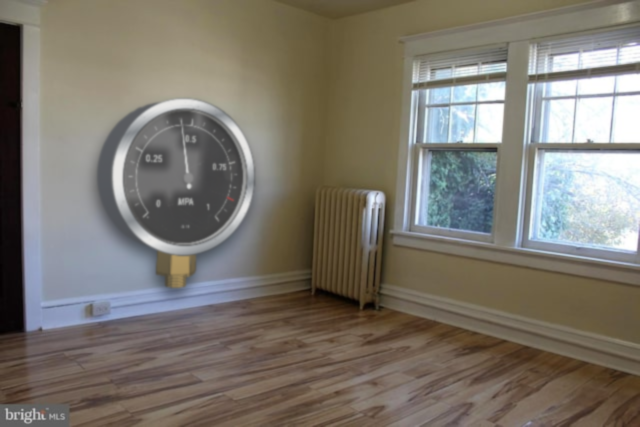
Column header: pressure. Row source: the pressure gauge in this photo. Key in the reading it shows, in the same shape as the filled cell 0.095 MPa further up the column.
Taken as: 0.45 MPa
